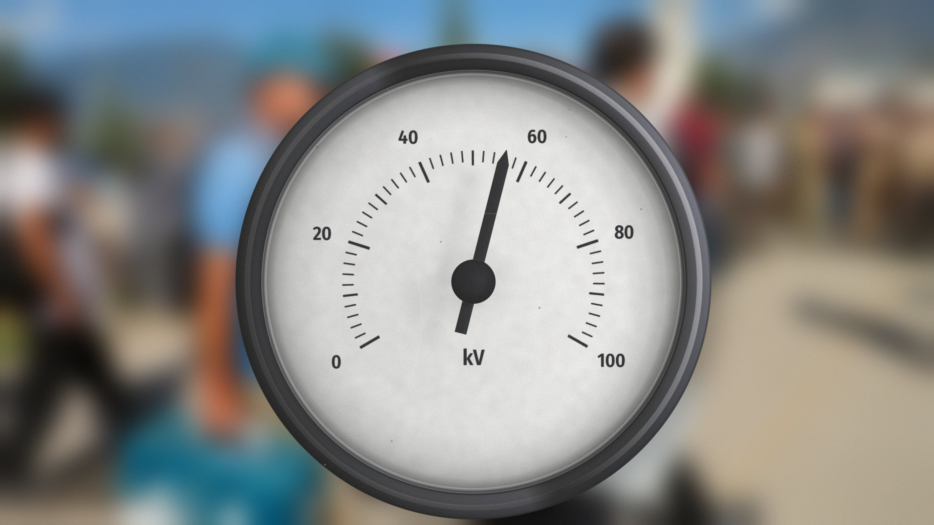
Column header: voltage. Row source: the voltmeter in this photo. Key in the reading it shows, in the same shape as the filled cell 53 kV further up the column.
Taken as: 56 kV
